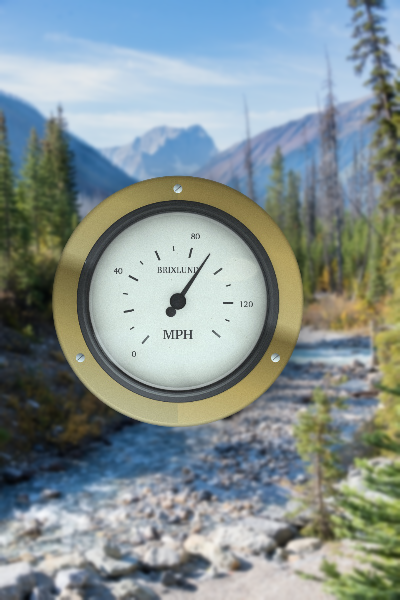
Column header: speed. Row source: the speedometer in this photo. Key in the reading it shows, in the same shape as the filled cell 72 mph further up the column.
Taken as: 90 mph
